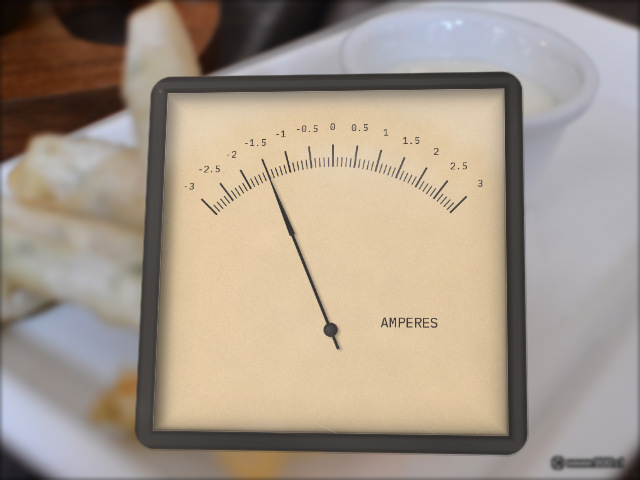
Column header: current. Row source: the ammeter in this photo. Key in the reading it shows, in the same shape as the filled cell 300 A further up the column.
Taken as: -1.5 A
